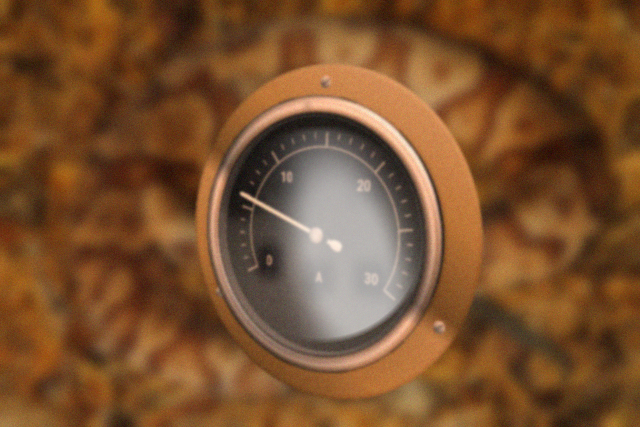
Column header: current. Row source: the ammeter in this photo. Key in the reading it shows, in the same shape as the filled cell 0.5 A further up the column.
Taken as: 6 A
